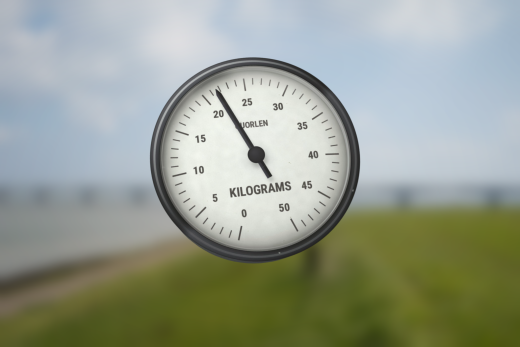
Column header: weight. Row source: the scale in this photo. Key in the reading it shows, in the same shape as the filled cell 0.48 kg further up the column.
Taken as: 21.5 kg
